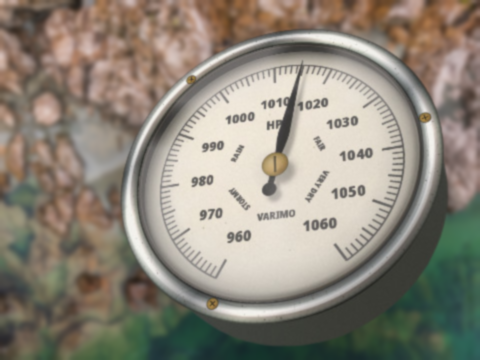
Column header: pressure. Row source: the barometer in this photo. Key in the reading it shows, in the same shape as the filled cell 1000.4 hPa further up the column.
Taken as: 1015 hPa
